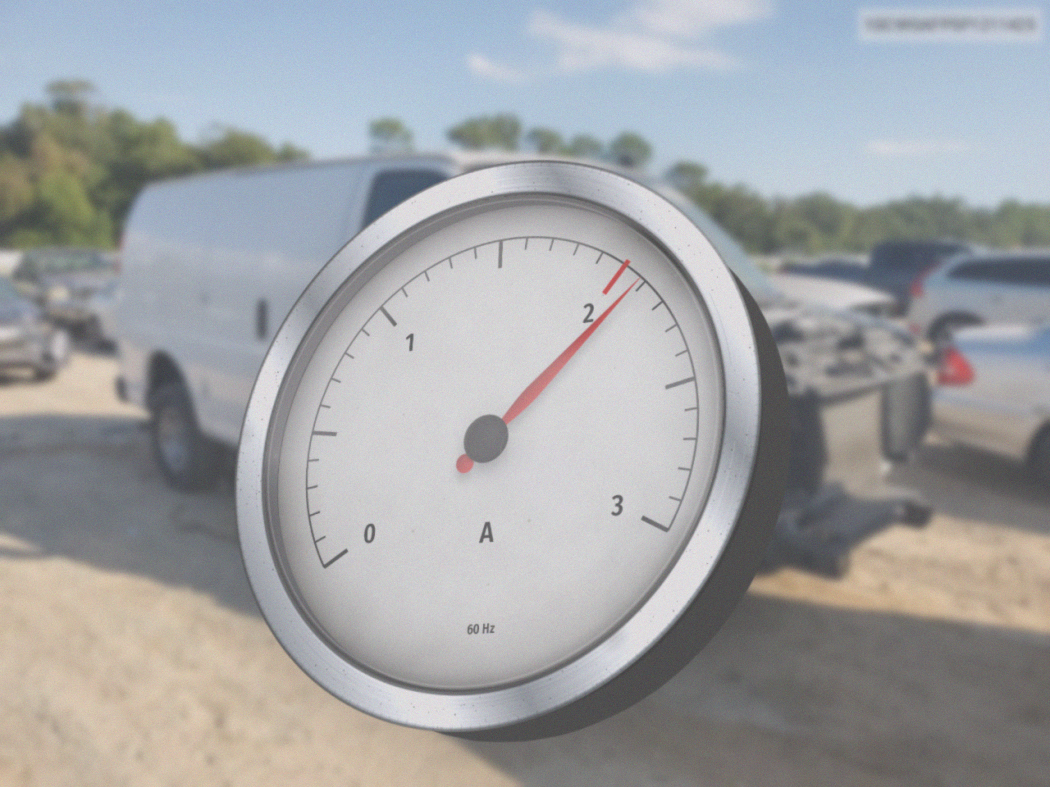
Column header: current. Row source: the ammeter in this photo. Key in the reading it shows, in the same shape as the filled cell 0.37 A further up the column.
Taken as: 2.1 A
